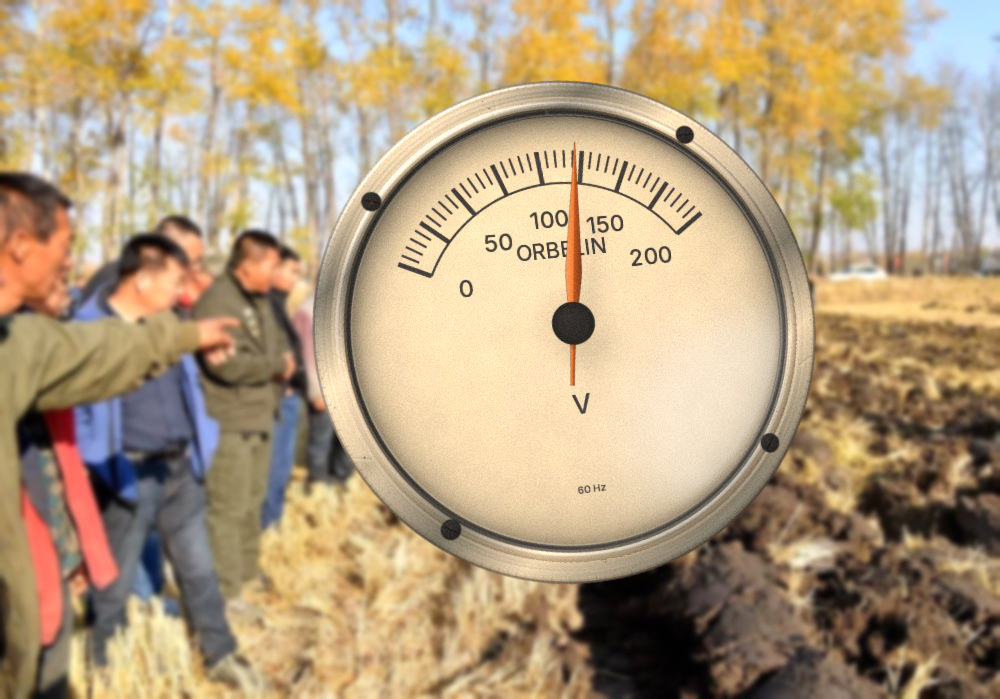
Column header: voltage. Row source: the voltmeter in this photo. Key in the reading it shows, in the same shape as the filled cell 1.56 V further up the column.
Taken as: 120 V
